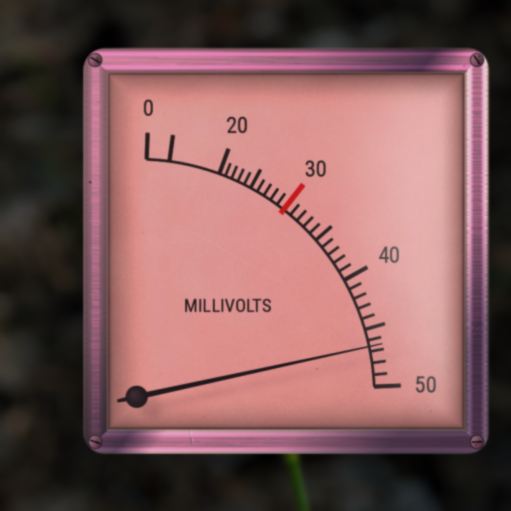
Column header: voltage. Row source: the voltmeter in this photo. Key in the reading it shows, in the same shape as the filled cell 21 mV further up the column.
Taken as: 46.5 mV
